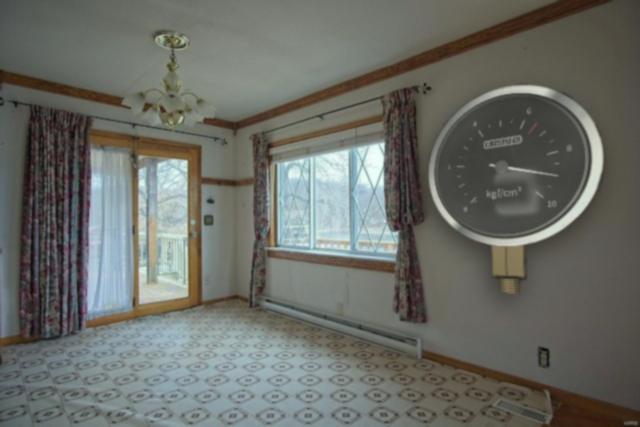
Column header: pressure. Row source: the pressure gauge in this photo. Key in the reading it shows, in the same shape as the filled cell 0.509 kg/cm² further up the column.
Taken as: 9 kg/cm²
